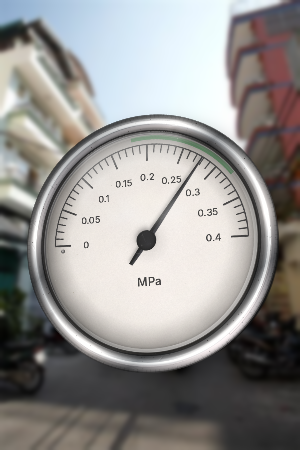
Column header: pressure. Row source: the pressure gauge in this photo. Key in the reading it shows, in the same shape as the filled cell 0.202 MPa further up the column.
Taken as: 0.28 MPa
